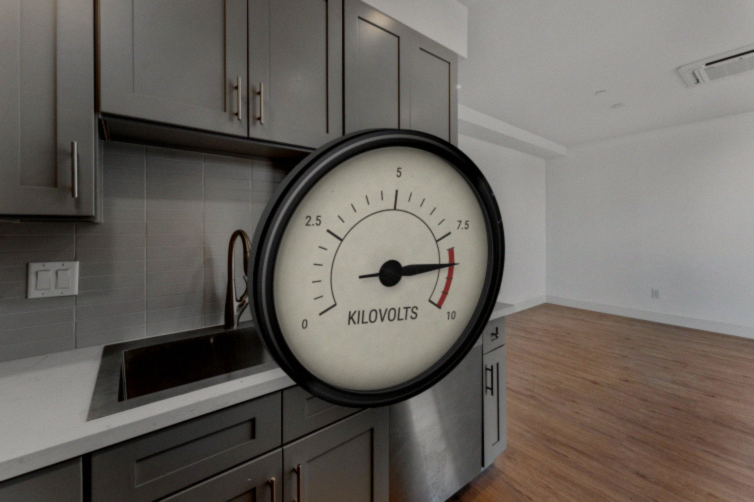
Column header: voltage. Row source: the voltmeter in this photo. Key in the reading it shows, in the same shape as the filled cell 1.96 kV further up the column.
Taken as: 8.5 kV
